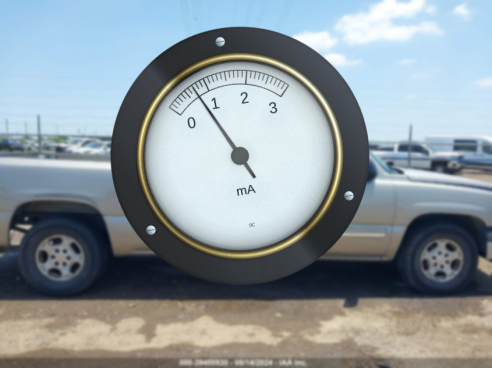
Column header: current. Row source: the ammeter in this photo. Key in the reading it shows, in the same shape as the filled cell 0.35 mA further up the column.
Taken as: 0.7 mA
